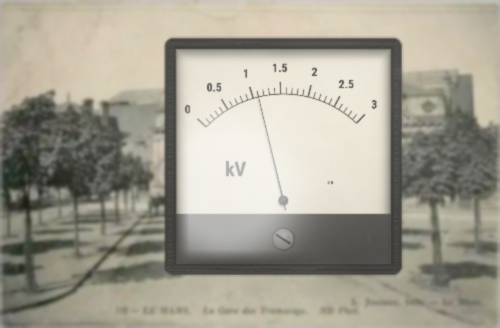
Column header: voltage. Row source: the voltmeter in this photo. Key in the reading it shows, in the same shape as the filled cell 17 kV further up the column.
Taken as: 1.1 kV
